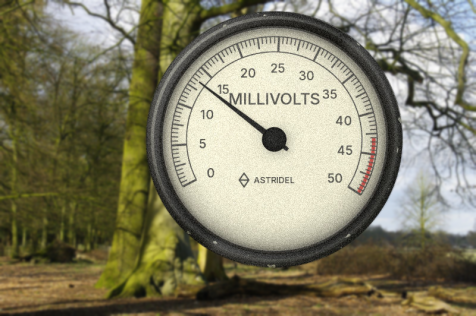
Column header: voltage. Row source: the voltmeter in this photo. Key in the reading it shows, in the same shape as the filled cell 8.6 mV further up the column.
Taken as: 13.5 mV
